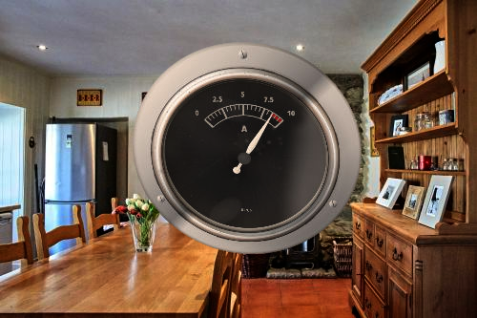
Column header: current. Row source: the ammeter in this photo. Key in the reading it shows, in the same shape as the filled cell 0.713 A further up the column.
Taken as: 8.5 A
